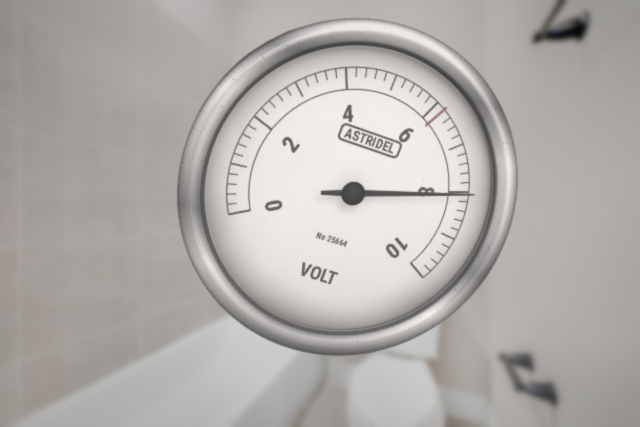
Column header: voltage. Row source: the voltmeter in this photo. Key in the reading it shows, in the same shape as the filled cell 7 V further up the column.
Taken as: 8 V
